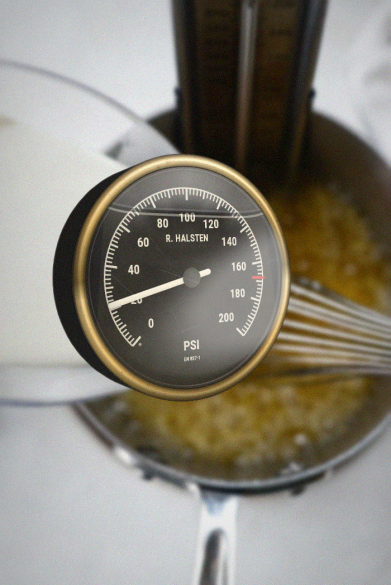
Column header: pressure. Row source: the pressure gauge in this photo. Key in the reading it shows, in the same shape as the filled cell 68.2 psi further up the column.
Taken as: 22 psi
